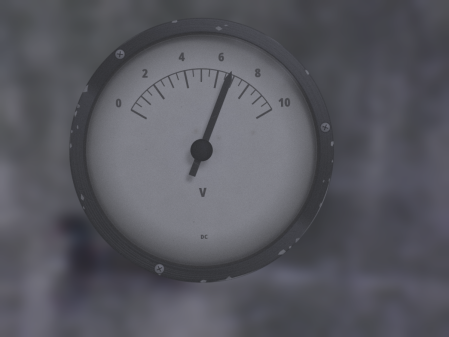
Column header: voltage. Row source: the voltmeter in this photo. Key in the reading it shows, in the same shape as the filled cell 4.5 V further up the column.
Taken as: 6.75 V
